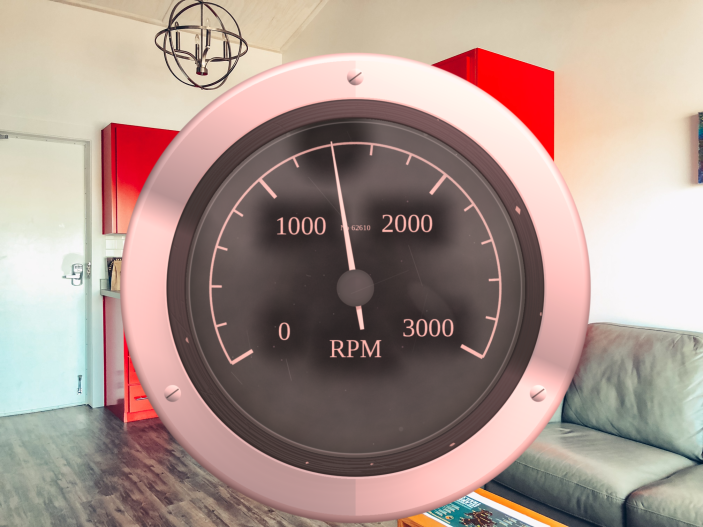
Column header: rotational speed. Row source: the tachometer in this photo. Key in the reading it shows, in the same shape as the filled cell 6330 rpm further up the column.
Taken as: 1400 rpm
